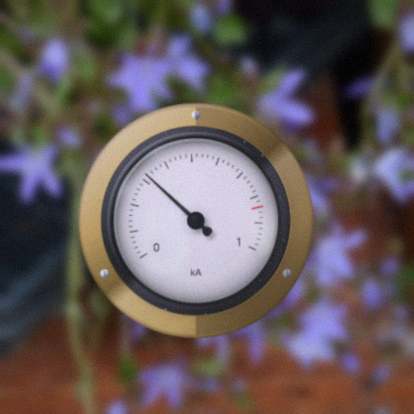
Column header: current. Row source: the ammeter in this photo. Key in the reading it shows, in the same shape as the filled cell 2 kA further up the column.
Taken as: 0.32 kA
